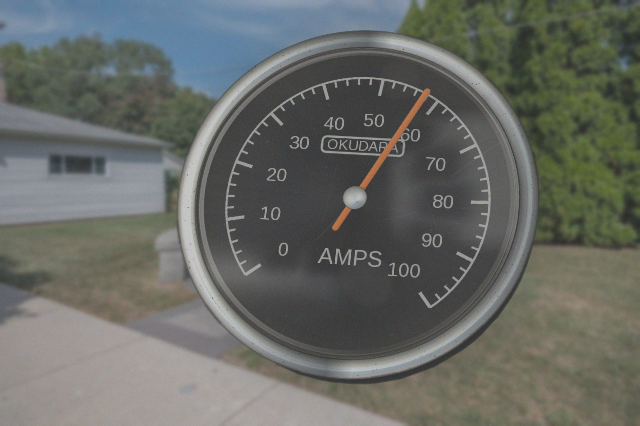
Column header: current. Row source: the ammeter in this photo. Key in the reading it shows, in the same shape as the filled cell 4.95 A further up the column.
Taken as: 58 A
